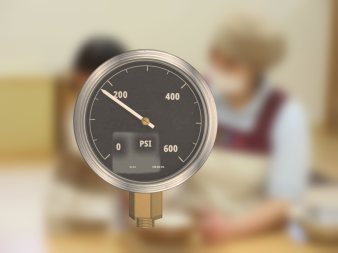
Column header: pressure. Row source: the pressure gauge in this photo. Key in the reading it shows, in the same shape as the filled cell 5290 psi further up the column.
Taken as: 175 psi
